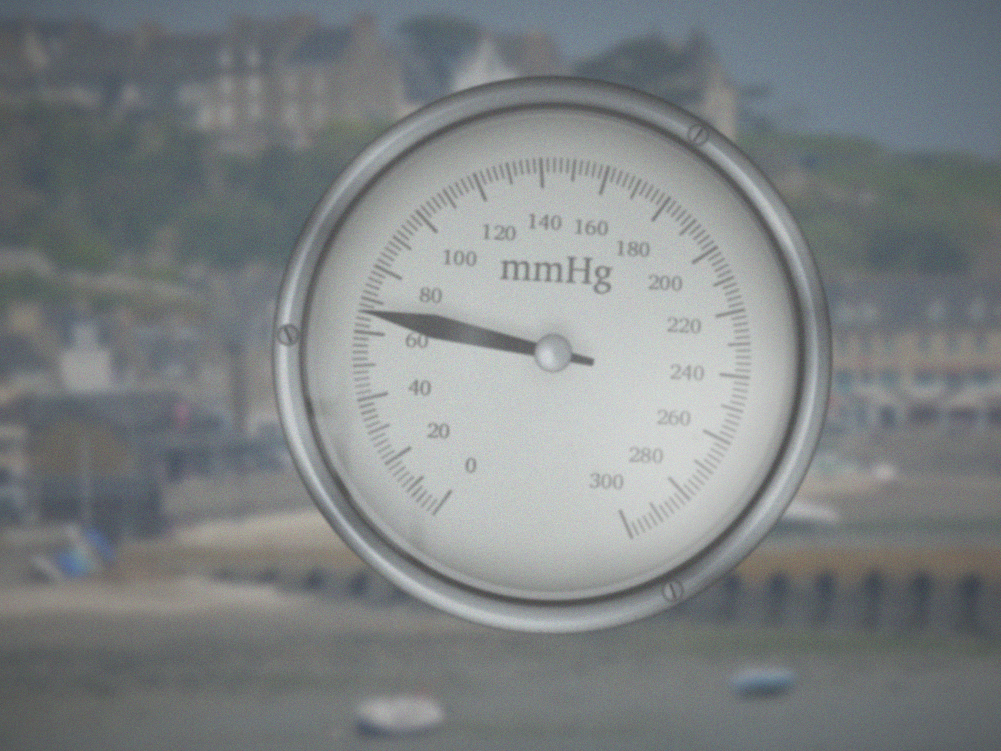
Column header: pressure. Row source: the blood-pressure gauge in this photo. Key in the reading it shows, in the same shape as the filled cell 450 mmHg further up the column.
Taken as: 66 mmHg
